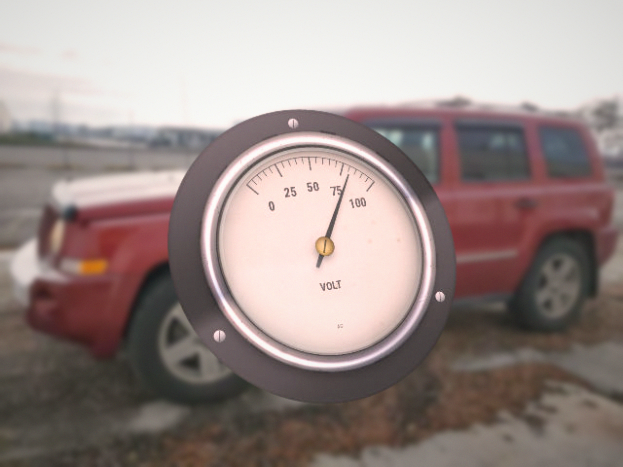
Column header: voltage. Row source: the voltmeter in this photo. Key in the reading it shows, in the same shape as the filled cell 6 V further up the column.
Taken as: 80 V
